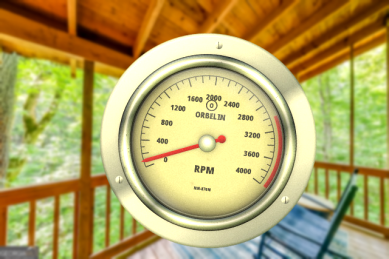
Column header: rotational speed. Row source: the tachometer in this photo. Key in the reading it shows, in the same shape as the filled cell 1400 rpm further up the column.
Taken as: 100 rpm
